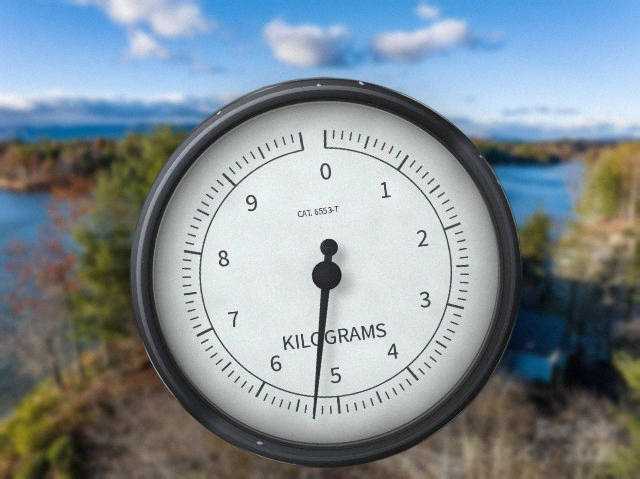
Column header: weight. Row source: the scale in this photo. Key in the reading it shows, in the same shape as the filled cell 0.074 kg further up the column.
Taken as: 5.3 kg
